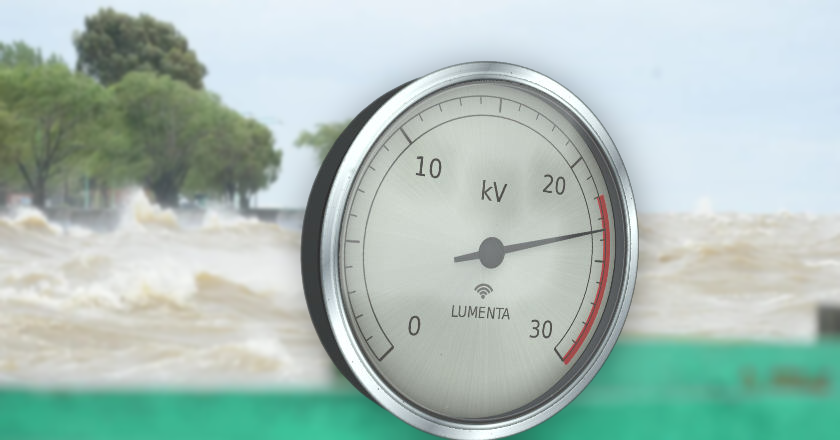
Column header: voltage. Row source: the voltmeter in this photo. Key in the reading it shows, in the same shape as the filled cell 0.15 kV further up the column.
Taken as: 23.5 kV
